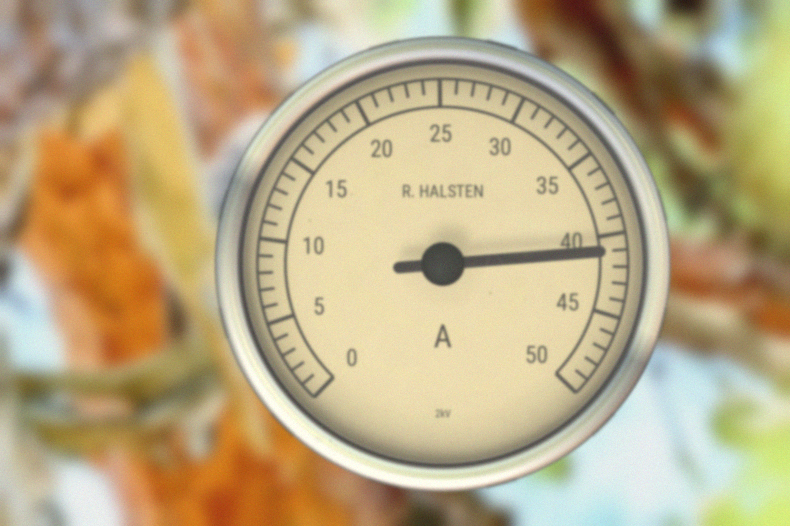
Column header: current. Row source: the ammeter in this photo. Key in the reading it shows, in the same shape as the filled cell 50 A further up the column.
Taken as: 41 A
